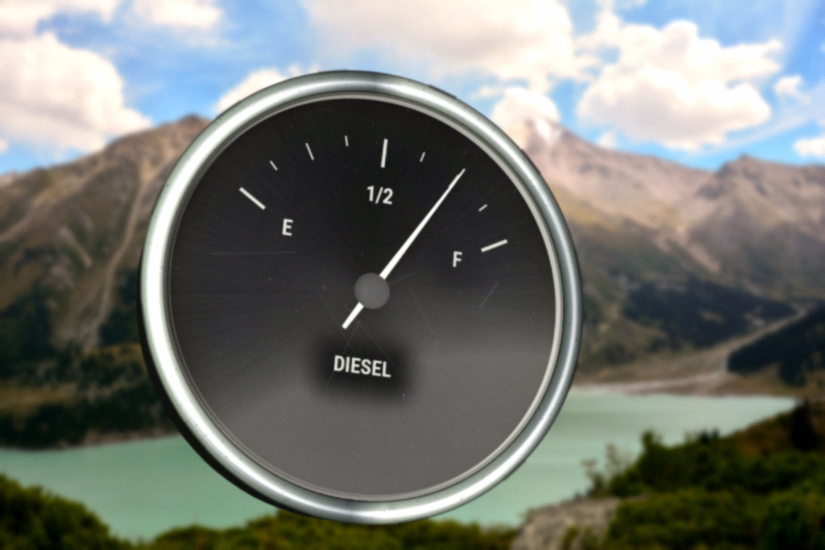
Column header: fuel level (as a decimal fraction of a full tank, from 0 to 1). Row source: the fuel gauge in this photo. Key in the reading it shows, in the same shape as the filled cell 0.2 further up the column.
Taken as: 0.75
